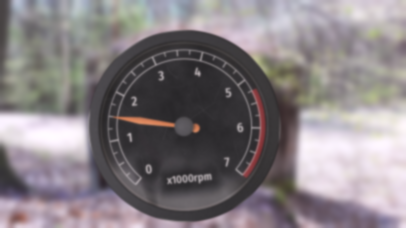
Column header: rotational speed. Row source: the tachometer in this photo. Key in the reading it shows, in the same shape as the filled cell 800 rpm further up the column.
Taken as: 1500 rpm
